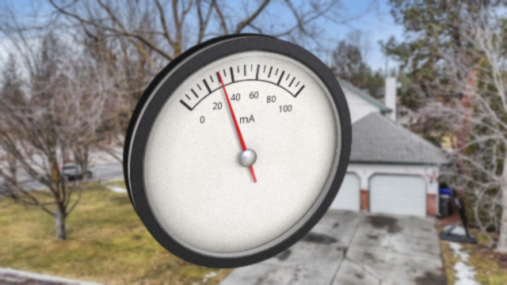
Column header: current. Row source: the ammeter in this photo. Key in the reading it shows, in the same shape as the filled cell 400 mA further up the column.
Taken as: 30 mA
